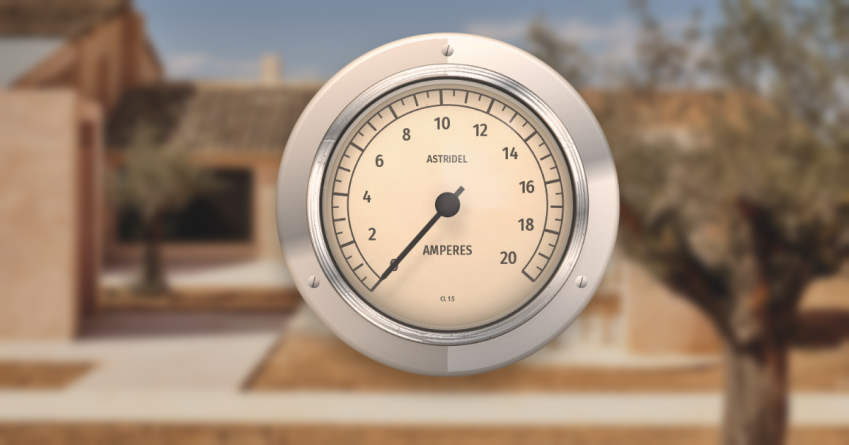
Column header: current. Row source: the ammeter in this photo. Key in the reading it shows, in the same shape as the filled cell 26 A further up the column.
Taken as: 0 A
